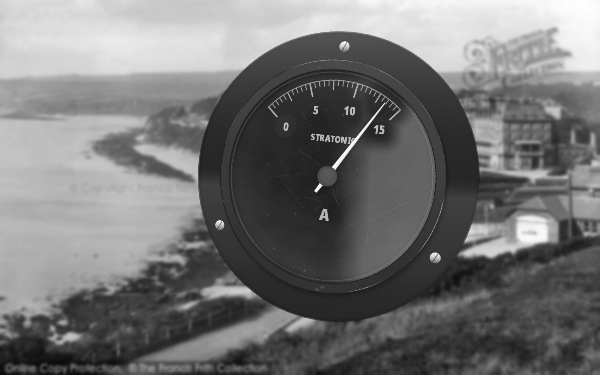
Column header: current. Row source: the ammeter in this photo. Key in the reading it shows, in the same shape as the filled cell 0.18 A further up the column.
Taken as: 13.5 A
